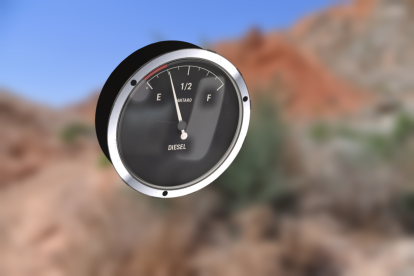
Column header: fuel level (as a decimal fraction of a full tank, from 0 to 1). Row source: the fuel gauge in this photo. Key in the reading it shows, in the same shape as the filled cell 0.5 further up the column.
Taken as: 0.25
